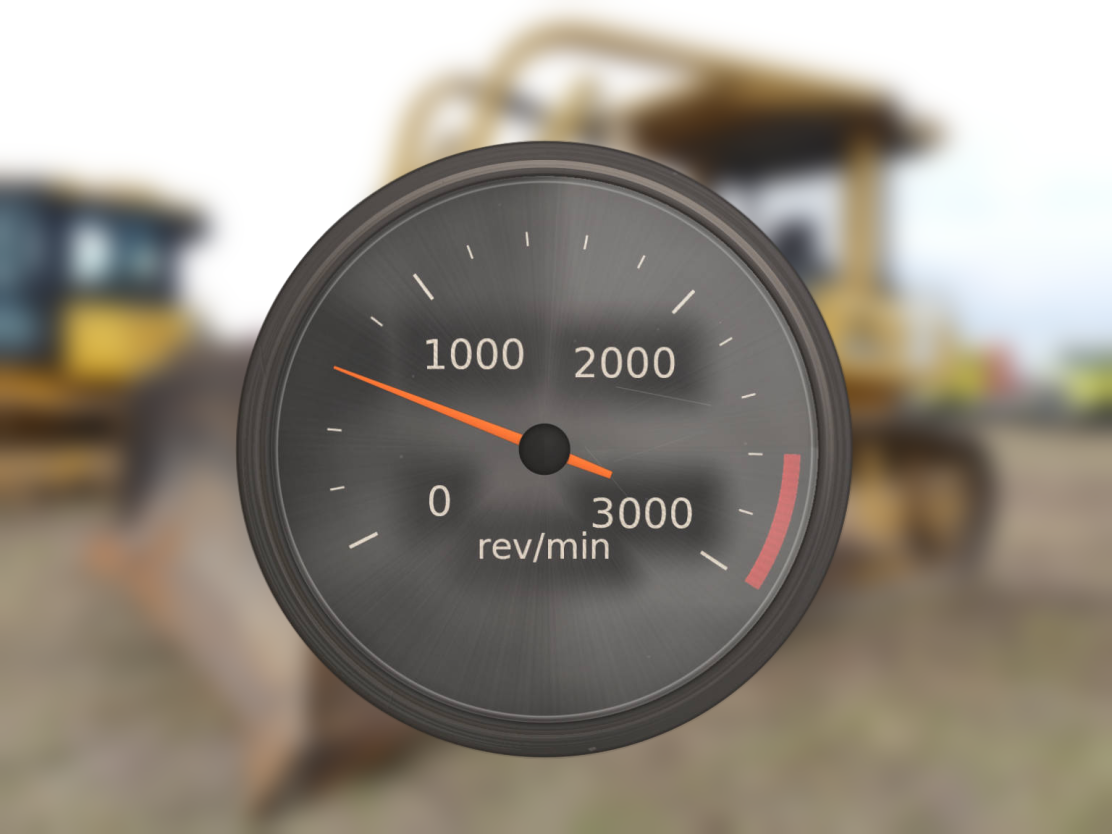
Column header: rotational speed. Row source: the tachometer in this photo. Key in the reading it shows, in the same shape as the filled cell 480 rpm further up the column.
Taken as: 600 rpm
